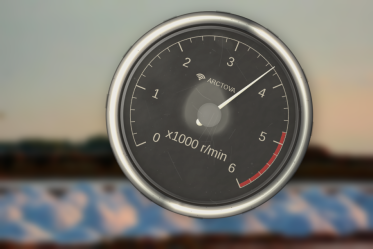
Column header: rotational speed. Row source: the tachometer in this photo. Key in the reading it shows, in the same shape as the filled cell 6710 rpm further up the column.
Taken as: 3700 rpm
